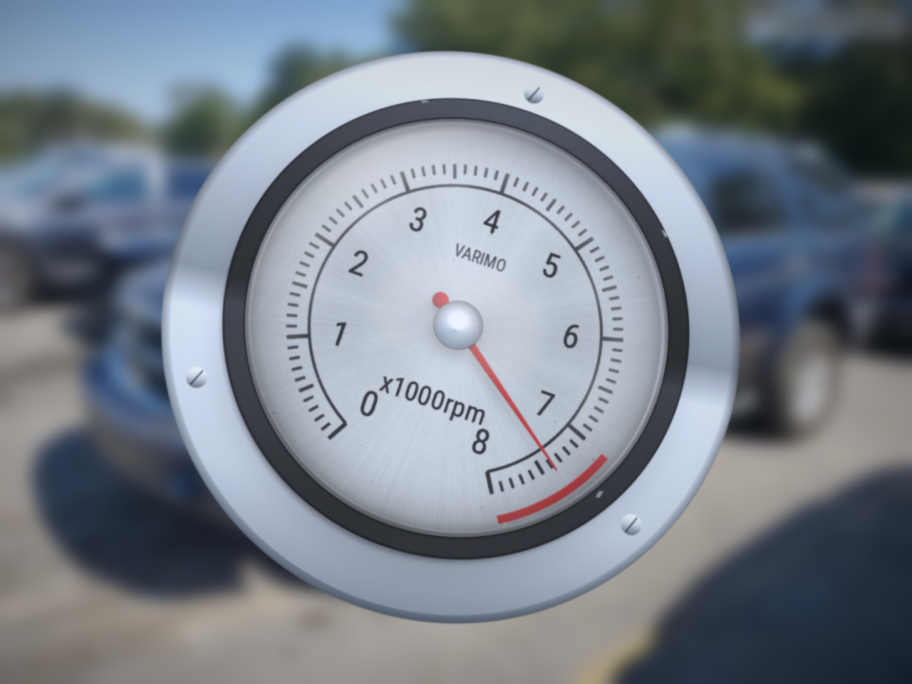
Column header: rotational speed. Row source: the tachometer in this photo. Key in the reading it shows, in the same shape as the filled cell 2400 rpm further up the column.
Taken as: 7400 rpm
